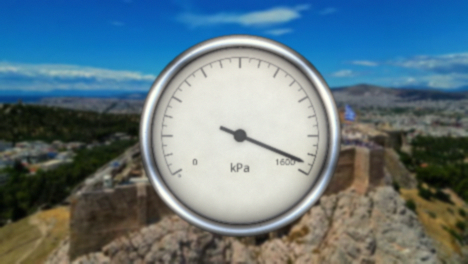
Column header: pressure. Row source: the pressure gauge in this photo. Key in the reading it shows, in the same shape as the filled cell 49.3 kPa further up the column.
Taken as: 1550 kPa
